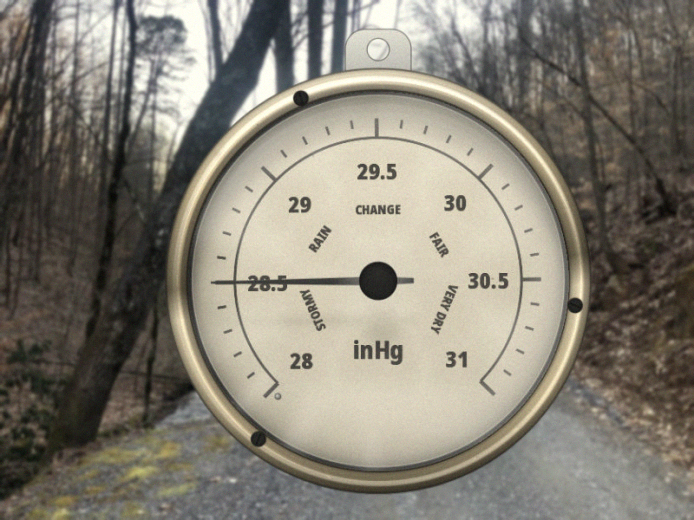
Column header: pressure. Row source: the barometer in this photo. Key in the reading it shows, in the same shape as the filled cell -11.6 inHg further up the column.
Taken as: 28.5 inHg
